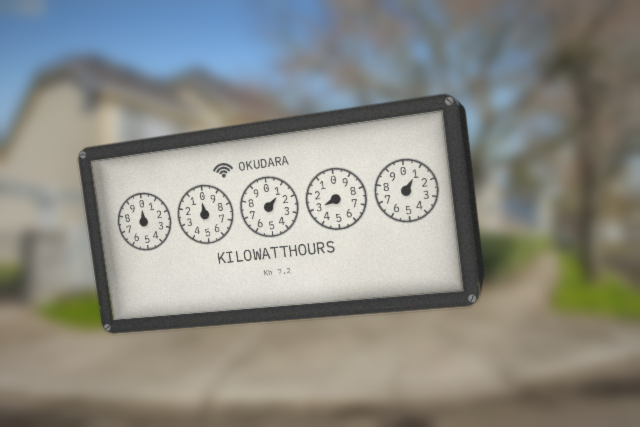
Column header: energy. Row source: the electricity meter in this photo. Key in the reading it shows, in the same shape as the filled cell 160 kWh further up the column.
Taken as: 131 kWh
